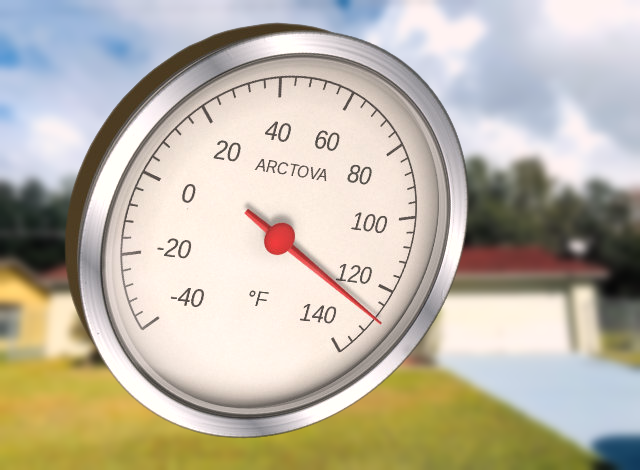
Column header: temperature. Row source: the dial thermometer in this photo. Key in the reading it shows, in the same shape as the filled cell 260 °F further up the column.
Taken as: 128 °F
